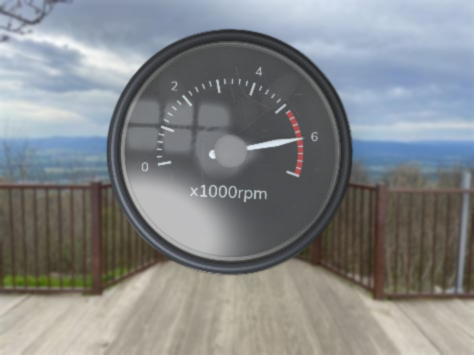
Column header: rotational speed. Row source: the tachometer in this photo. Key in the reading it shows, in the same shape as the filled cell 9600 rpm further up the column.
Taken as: 6000 rpm
